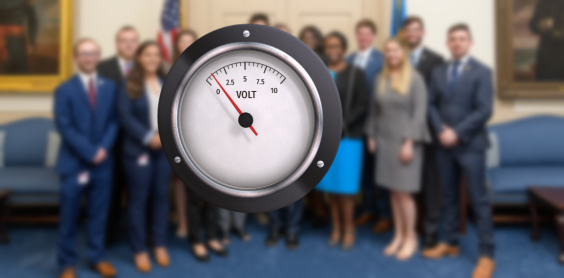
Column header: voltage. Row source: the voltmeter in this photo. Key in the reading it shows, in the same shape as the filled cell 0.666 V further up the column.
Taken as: 1 V
